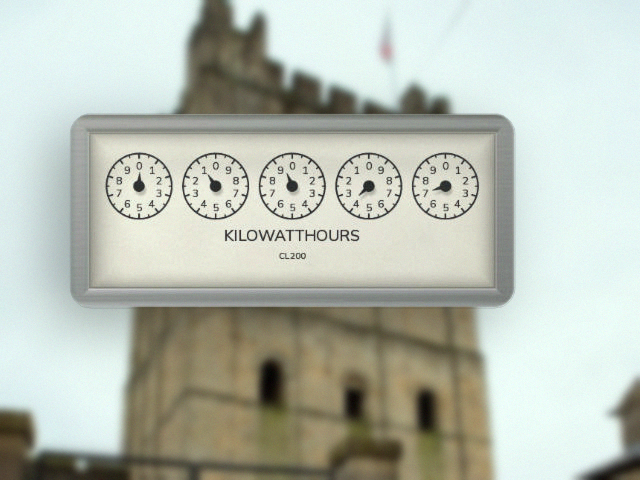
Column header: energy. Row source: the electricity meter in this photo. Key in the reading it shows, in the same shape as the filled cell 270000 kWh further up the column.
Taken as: 937 kWh
